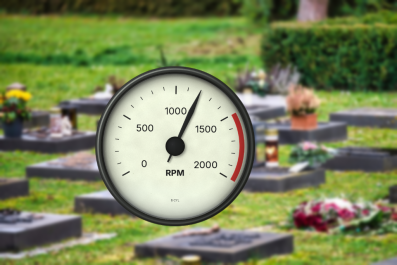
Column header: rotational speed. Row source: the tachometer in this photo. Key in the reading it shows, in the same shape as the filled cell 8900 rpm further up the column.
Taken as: 1200 rpm
